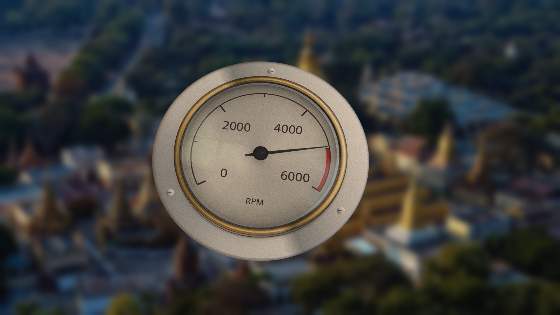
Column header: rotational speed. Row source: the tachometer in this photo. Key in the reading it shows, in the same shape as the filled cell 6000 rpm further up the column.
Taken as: 5000 rpm
